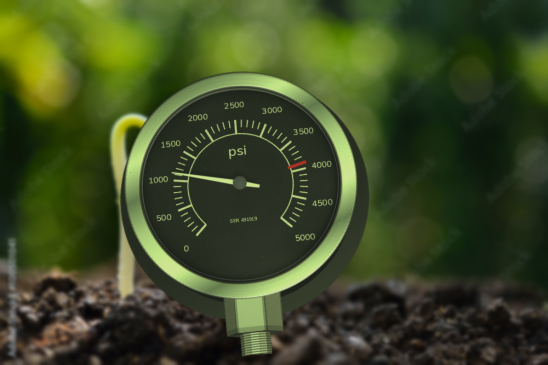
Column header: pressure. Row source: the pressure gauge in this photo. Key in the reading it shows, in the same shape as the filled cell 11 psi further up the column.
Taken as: 1100 psi
